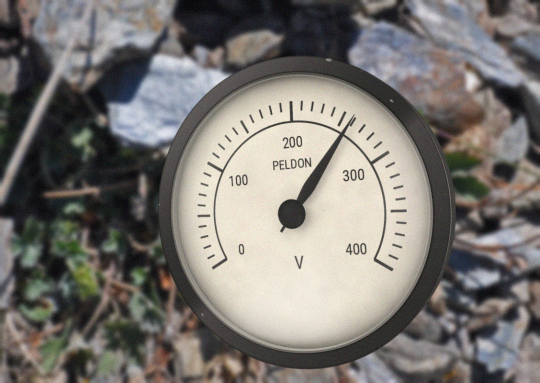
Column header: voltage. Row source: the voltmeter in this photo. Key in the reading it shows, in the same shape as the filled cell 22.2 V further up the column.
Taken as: 260 V
